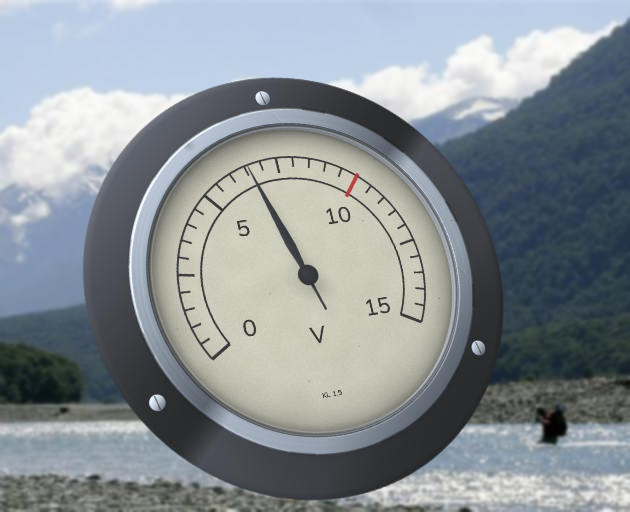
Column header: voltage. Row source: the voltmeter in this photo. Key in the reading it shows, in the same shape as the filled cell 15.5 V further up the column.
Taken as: 6.5 V
